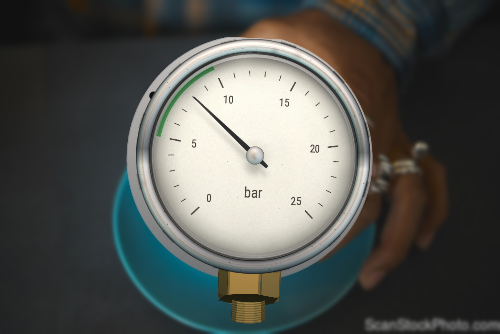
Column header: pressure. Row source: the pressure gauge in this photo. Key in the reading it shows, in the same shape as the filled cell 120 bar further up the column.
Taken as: 8 bar
